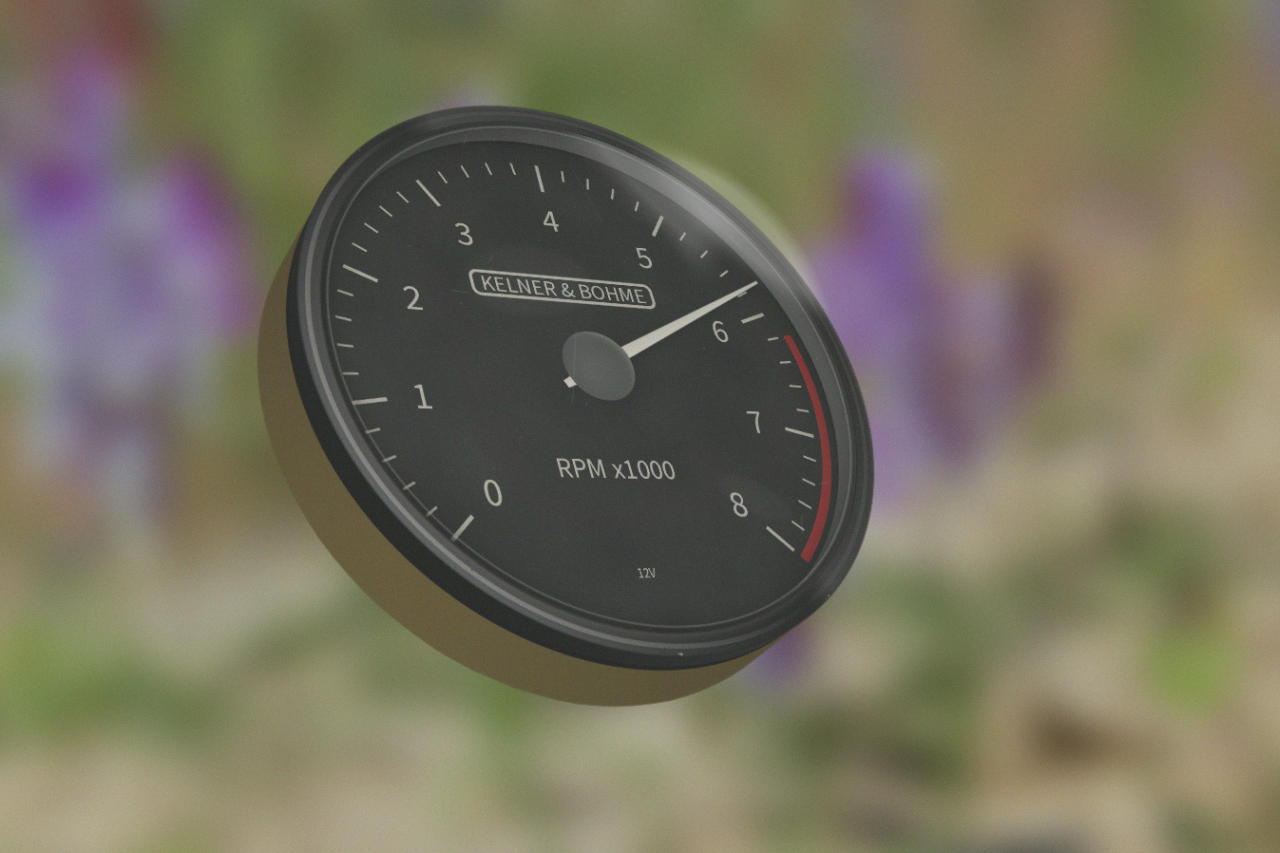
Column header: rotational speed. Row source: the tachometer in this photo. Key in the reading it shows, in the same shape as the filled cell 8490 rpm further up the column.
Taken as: 5800 rpm
